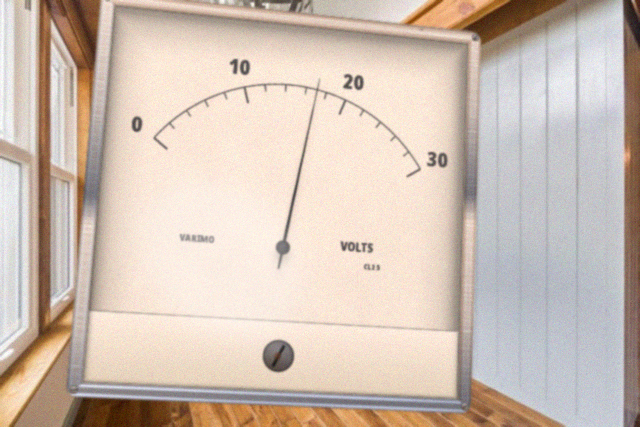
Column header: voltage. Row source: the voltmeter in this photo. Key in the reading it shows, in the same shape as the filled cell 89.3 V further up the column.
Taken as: 17 V
